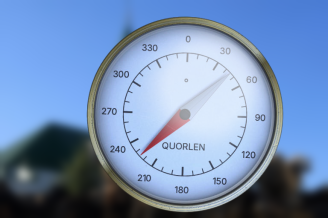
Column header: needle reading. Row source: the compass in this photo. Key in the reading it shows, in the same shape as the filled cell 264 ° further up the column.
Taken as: 225 °
